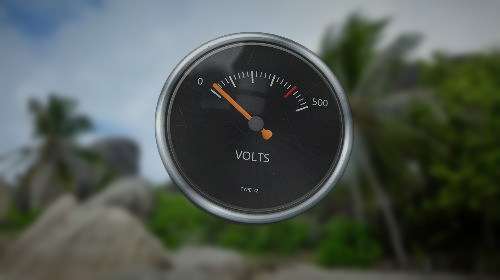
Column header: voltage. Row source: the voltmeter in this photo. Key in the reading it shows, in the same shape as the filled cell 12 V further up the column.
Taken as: 20 V
